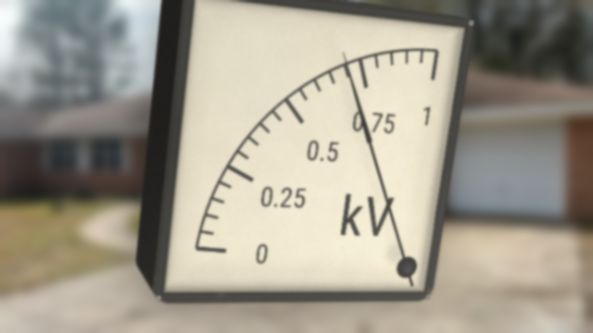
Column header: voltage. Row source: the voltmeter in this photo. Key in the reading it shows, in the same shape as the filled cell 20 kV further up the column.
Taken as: 0.7 kV
